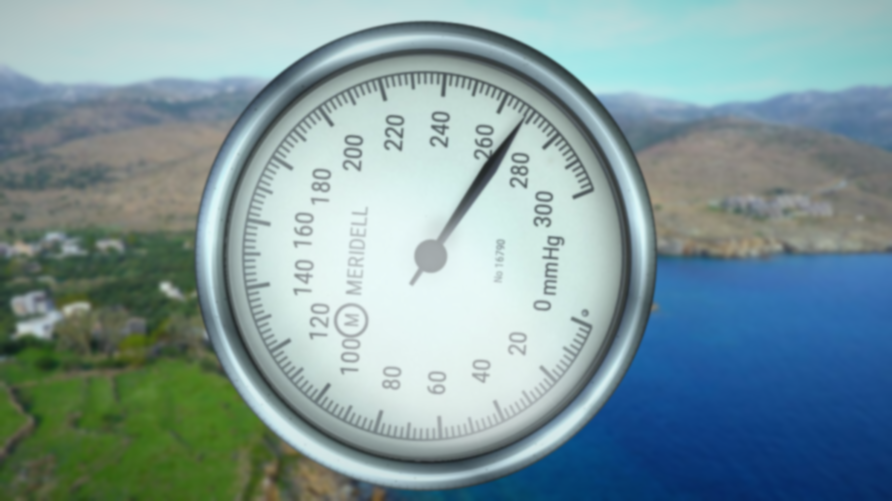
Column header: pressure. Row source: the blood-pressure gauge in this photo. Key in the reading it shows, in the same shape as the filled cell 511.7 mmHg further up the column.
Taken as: 268 mmHg
